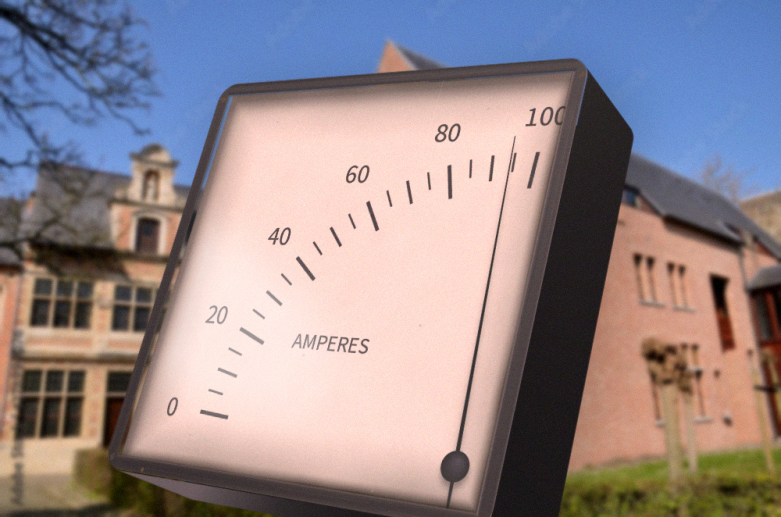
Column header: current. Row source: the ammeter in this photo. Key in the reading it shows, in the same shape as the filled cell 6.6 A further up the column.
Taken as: 95 A
